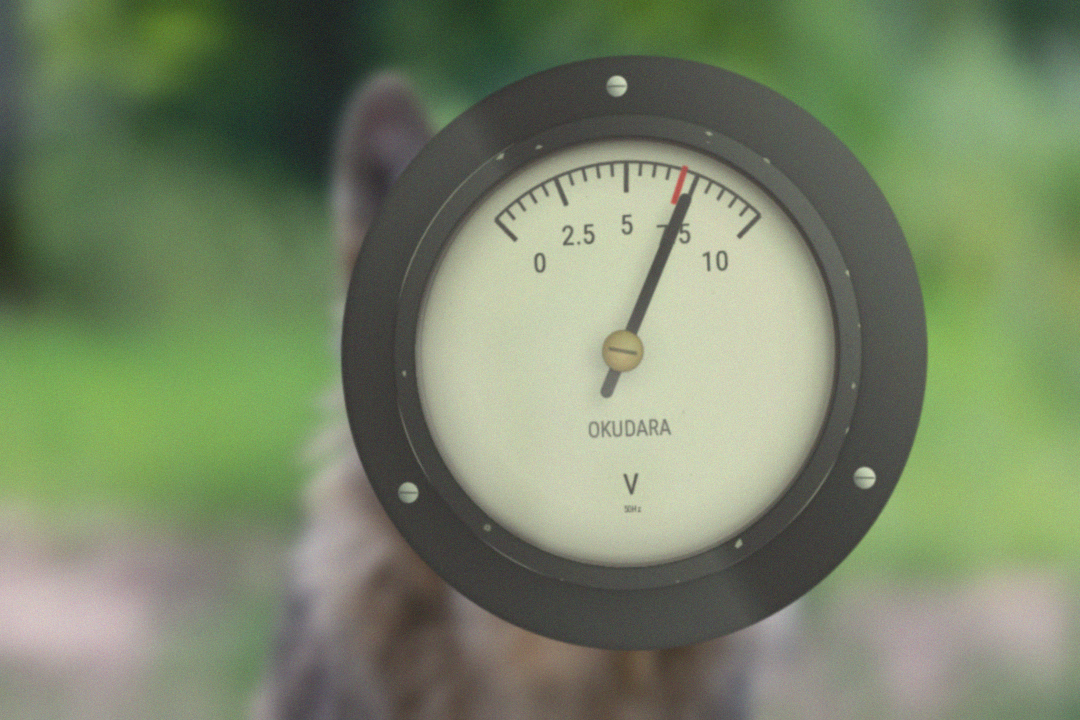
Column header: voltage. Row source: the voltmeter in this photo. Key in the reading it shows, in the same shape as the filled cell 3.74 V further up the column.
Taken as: 7.5 V
